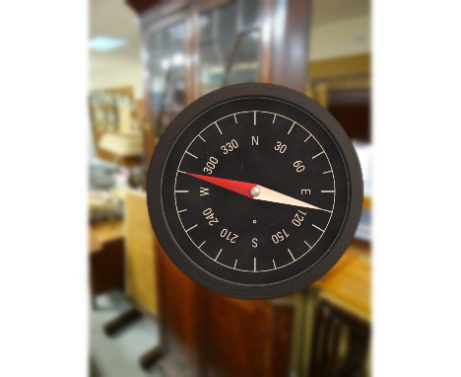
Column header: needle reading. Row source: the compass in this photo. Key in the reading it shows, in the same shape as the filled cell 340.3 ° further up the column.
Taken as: 285 °
